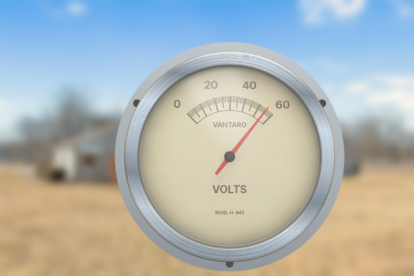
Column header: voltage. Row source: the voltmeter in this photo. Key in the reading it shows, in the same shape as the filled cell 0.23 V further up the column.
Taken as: 55 V
